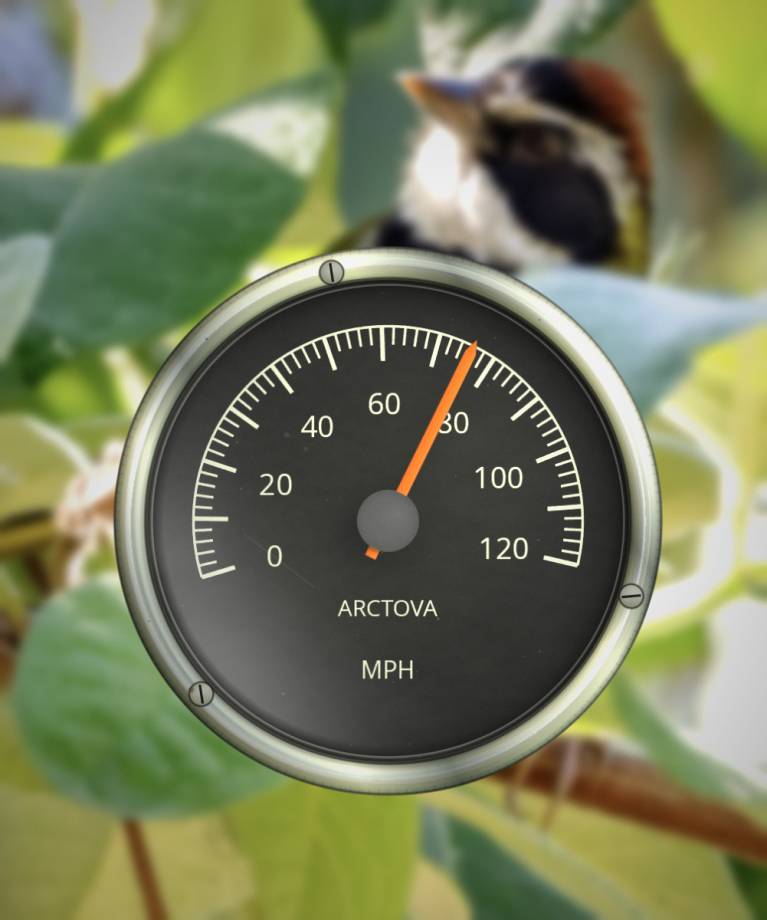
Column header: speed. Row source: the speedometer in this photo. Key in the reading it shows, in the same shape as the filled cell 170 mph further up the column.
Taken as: 76 mph
